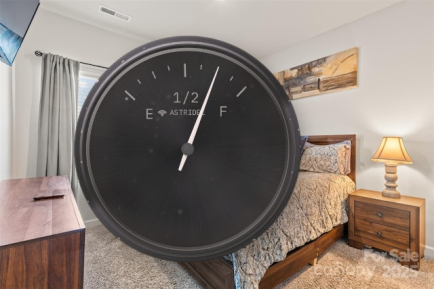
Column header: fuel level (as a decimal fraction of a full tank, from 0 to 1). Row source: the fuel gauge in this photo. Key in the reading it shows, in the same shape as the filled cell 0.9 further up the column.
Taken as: 0.75
